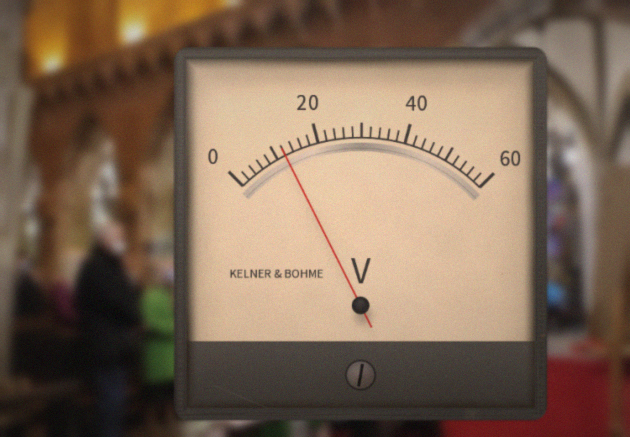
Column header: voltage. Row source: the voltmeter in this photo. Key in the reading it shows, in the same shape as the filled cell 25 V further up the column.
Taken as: 12 V
